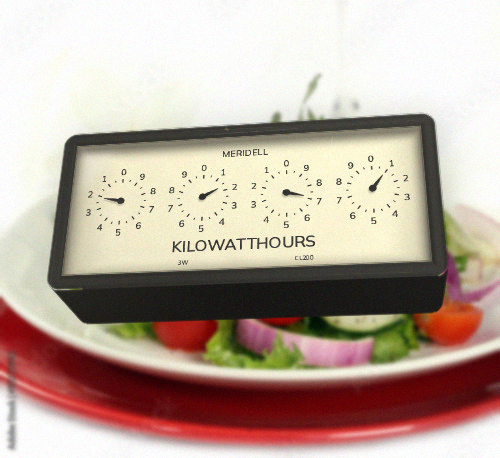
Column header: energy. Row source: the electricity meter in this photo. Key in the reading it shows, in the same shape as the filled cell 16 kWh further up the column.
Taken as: 2171 kWh
